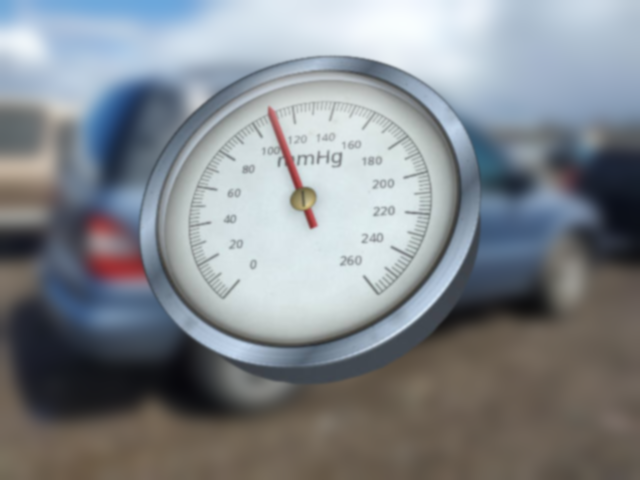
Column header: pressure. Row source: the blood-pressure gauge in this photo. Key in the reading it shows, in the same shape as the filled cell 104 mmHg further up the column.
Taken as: 110 mmHg
